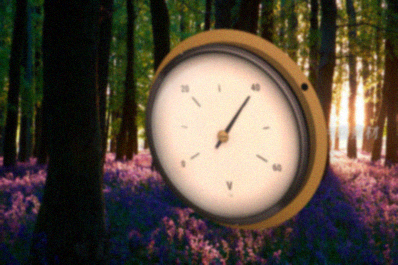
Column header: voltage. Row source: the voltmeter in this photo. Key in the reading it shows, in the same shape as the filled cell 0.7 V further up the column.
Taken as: 40 V
